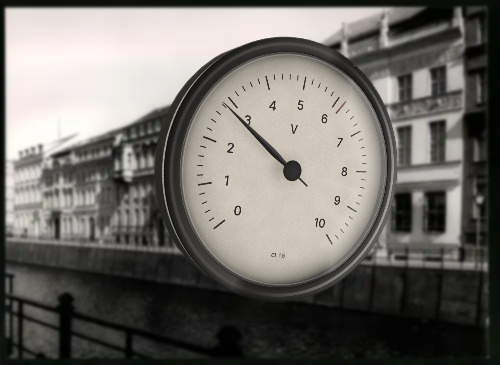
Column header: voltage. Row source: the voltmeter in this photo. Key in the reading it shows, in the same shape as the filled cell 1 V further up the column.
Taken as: 2.8 V
